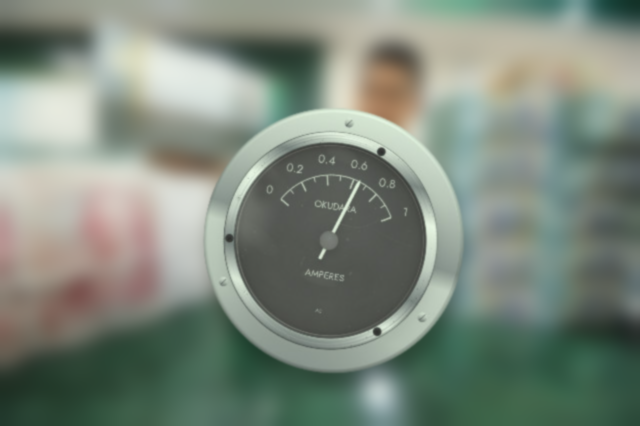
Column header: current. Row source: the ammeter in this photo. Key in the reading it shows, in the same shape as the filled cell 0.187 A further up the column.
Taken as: 0.65 A
